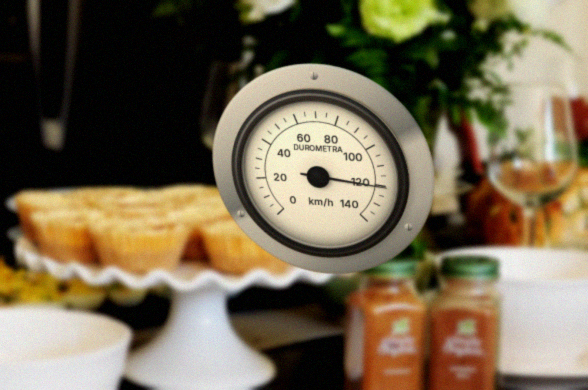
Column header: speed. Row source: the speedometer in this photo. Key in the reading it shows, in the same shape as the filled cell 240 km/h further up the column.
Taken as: 120 km/h
